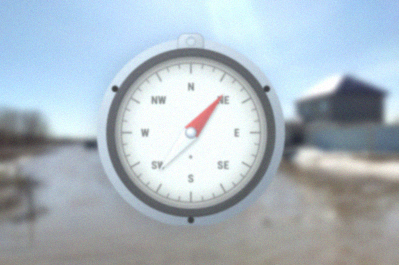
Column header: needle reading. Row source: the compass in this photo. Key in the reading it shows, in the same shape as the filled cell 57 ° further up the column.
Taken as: 40 °
